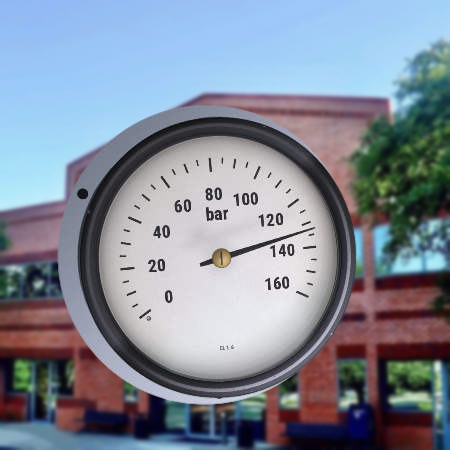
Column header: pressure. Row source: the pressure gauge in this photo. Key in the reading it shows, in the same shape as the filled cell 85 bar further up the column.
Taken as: 132.5 bar
